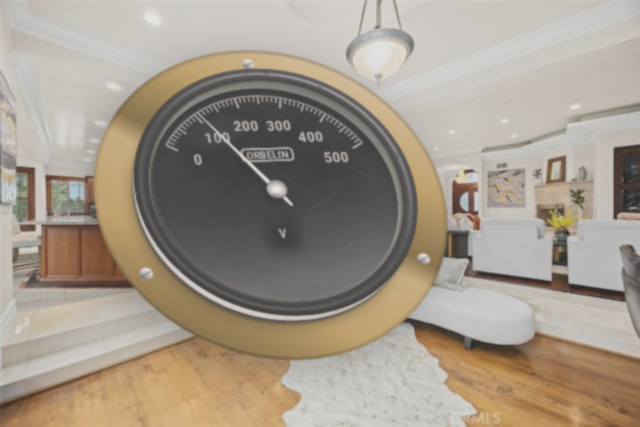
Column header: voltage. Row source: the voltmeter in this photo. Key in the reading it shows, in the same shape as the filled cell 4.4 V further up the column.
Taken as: 100 V
